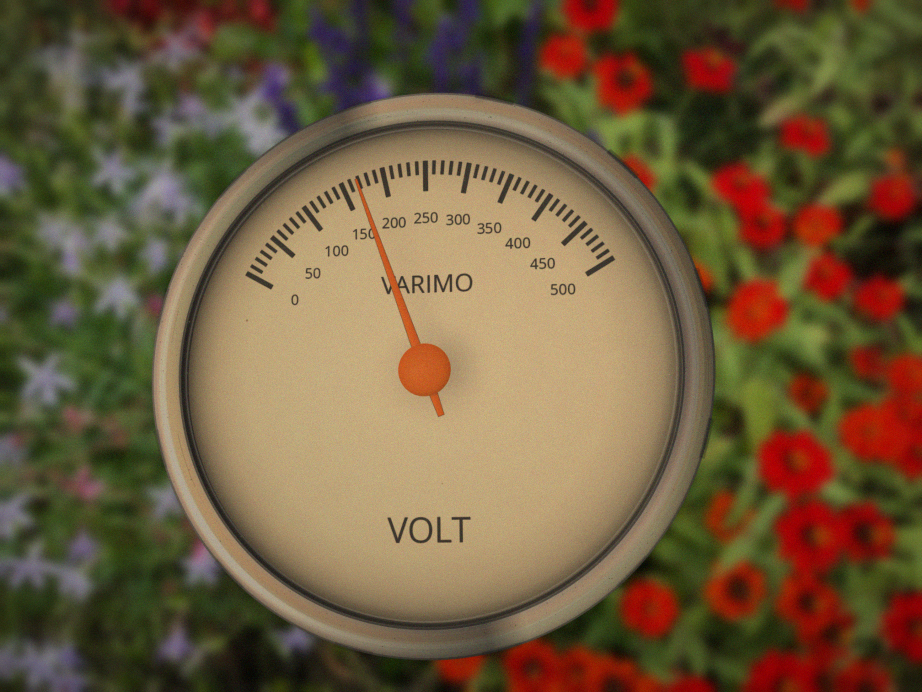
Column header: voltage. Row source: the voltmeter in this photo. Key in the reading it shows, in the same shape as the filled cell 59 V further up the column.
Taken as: 170 V
